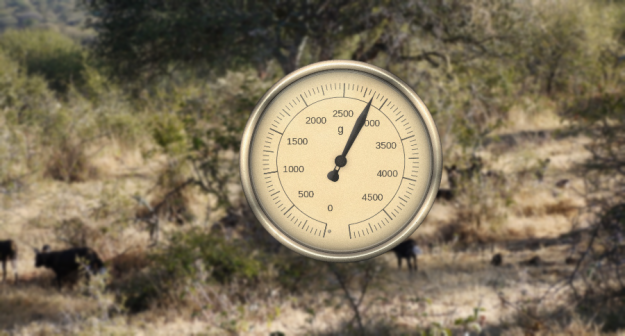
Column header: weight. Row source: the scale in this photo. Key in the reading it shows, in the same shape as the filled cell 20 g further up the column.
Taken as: 2850 g
